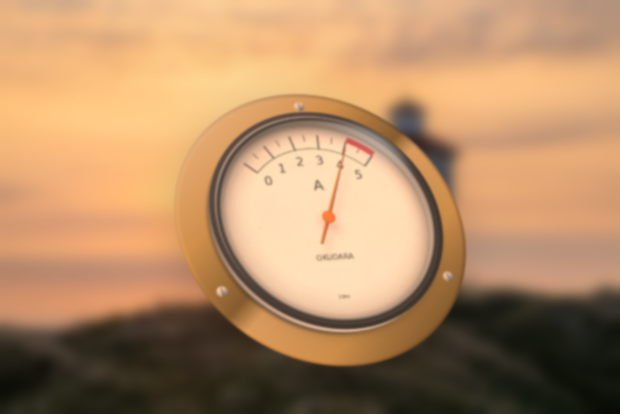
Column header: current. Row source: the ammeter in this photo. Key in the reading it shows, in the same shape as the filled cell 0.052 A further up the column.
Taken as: 4 A
